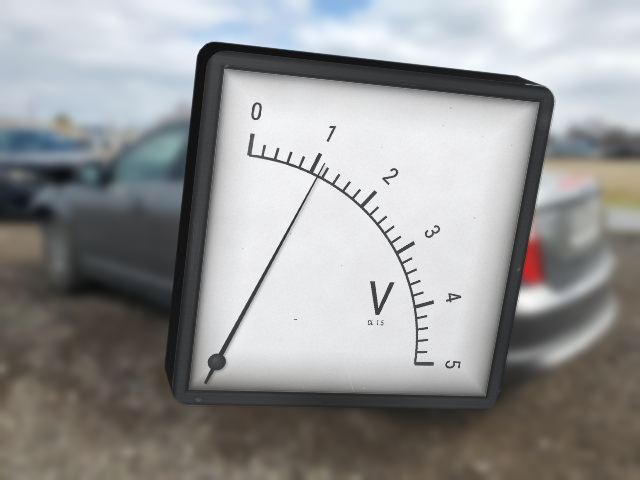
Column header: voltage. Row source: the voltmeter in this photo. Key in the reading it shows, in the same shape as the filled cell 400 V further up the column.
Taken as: 1.1 V
